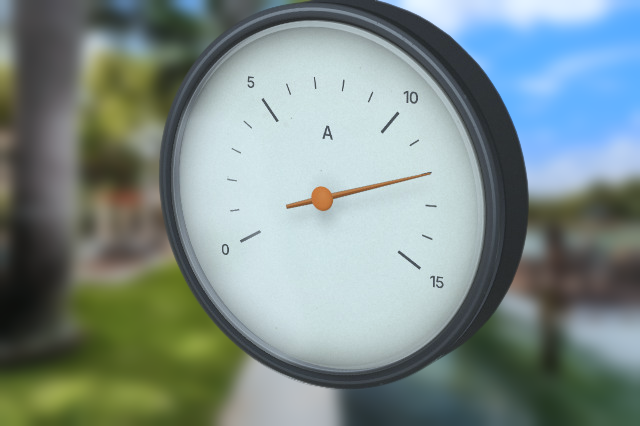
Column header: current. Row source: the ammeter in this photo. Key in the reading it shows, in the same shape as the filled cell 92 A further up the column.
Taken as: 12 A
